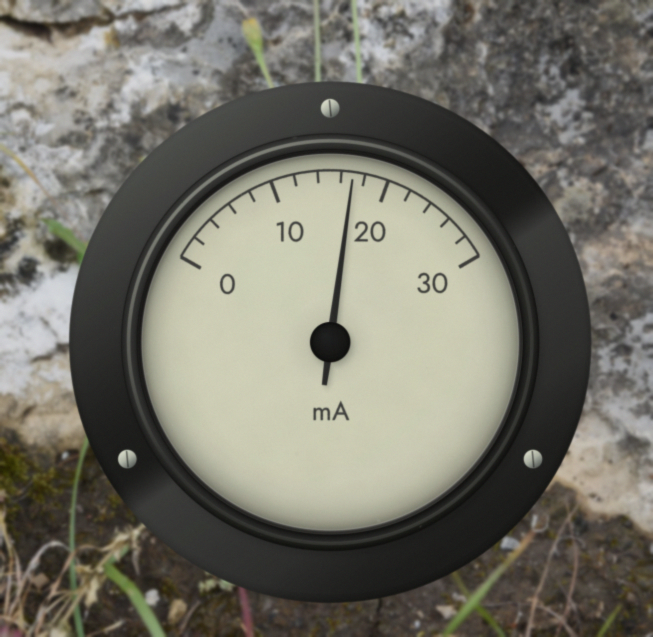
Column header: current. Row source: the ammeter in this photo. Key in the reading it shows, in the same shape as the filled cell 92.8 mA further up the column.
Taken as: 17 mA
